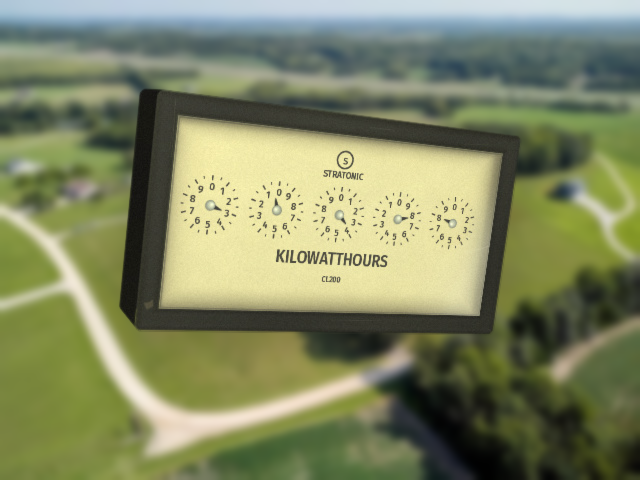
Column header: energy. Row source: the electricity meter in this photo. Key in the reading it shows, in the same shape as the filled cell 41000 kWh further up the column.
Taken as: 30378 kWh
